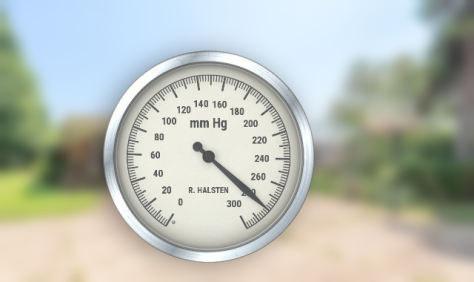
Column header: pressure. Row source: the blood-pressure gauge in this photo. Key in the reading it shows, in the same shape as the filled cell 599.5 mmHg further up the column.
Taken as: 280 mmHg
